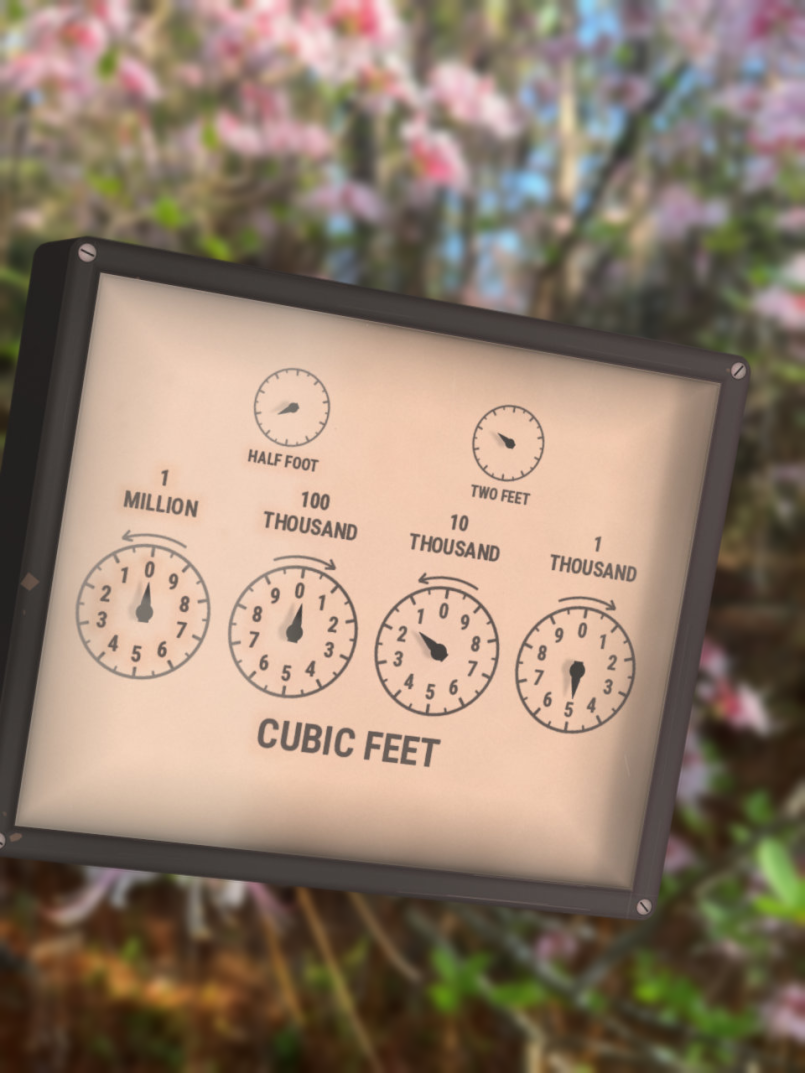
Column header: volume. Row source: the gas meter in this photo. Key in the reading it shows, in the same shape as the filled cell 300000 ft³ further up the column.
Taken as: 1500 ft³
